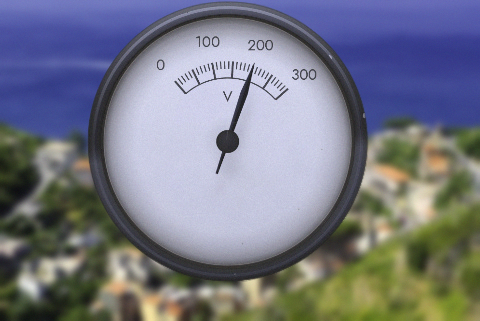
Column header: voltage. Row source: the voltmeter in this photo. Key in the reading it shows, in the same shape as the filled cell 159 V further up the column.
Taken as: 200 V
